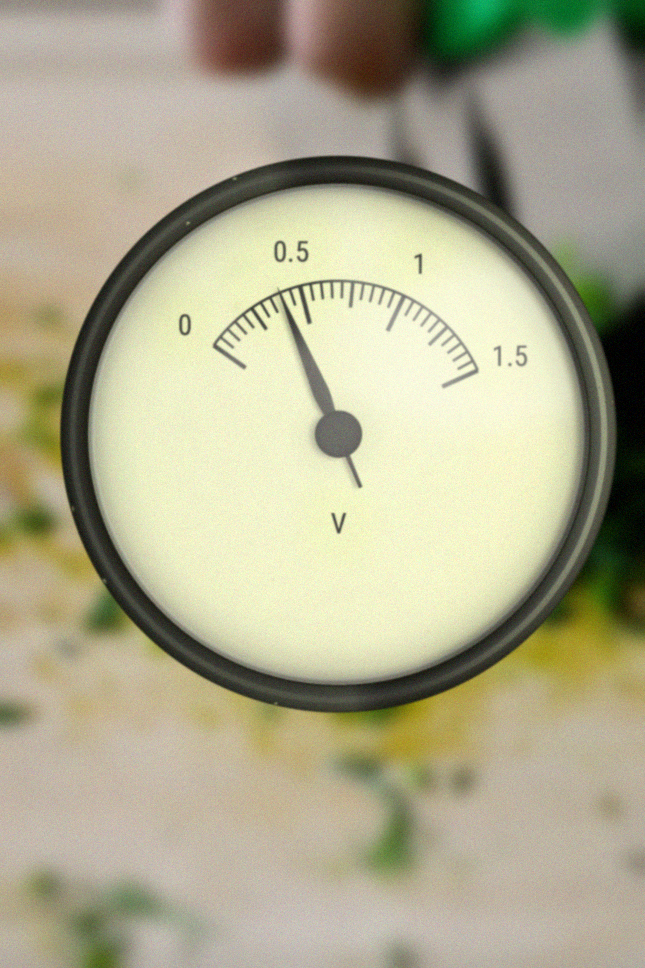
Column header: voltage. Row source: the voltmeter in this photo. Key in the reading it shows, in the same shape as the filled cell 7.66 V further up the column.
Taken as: 0.4 V
